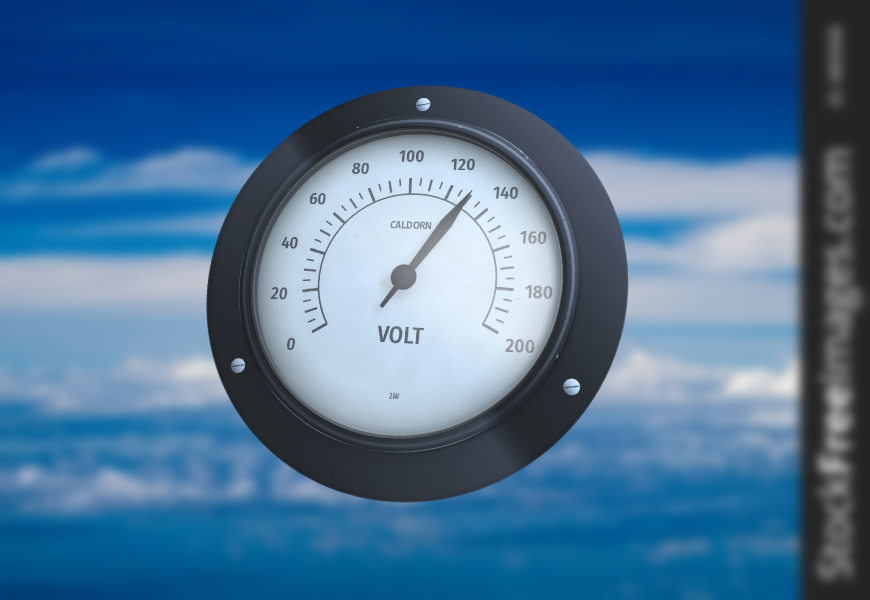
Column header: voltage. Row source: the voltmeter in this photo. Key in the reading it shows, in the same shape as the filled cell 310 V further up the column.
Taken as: 130 V
